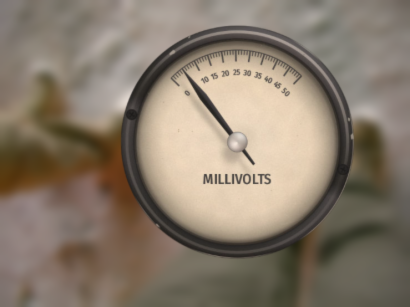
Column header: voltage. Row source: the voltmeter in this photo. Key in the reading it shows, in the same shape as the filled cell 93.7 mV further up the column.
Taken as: 5 mV
